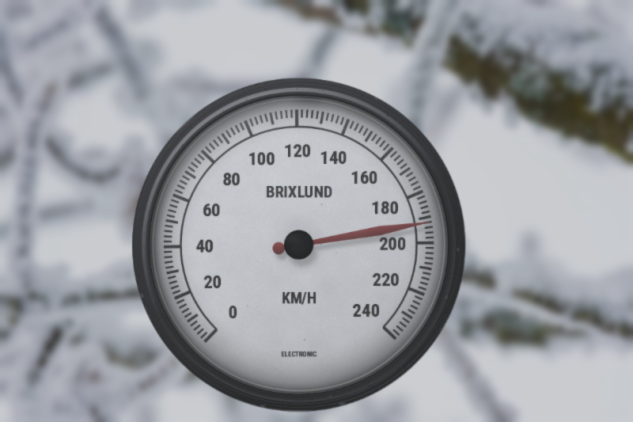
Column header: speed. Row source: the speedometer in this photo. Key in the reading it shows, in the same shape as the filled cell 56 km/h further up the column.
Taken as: 192 km/h
